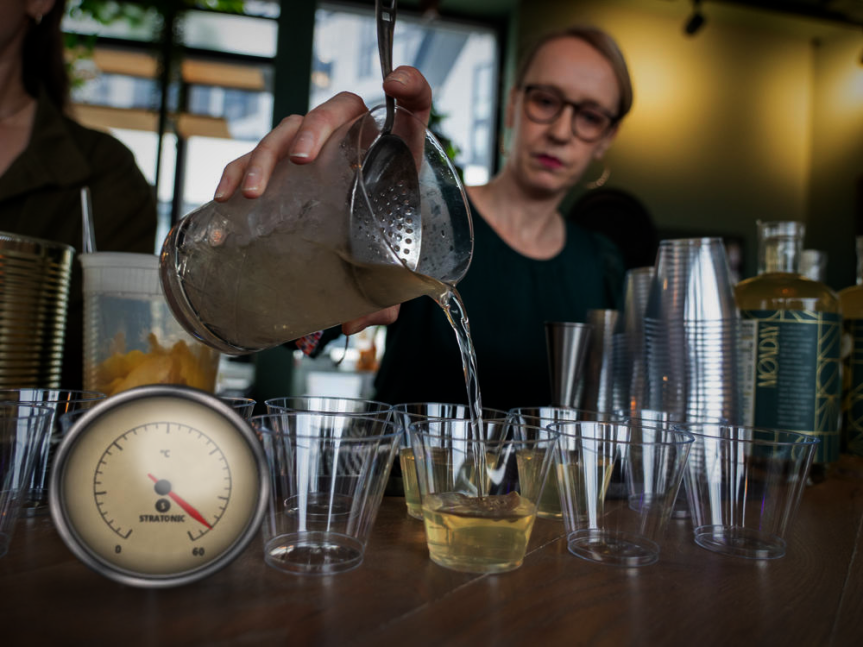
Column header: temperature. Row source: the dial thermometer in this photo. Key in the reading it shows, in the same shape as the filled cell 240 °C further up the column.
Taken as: 56 °C
